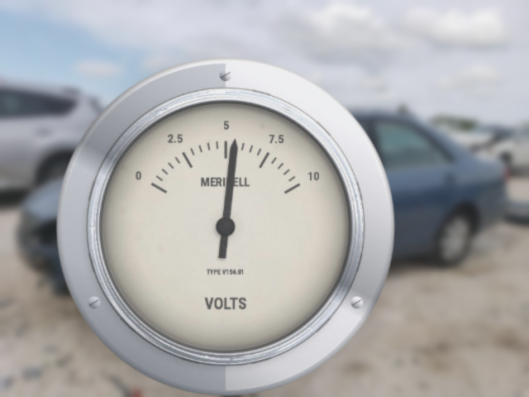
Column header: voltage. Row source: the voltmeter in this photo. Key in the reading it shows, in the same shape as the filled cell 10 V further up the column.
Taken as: 5.5 V
